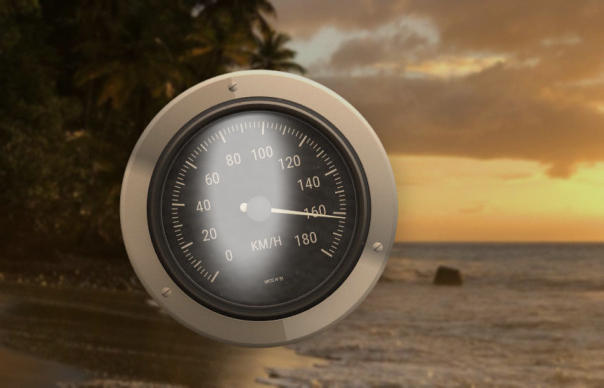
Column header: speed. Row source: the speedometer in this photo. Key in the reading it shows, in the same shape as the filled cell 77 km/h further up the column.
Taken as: 162 km/h
